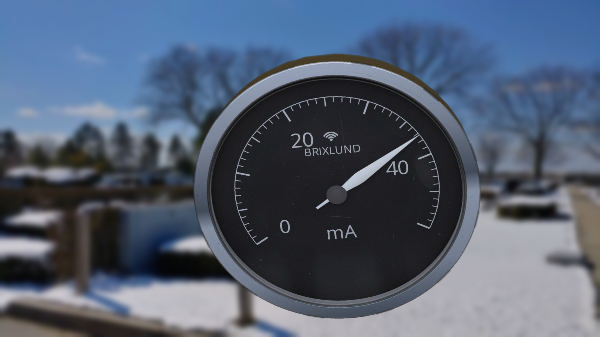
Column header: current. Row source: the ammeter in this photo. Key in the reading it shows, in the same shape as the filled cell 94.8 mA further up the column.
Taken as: 37 mA
